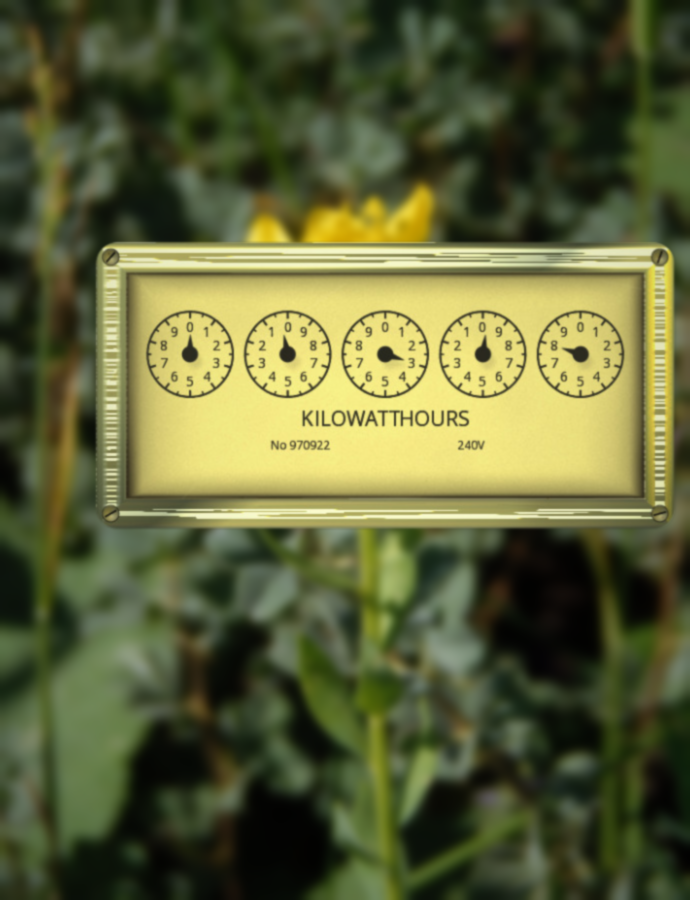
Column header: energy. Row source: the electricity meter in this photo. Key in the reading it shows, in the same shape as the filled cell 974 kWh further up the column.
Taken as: 298 kWh
